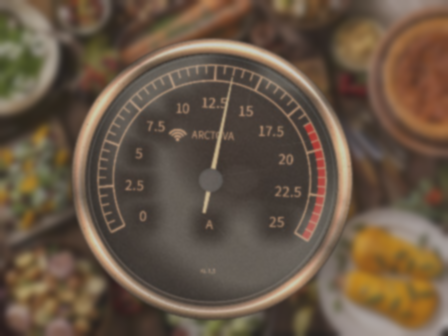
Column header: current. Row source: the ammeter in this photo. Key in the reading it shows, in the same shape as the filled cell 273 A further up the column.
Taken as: 13.5 A
